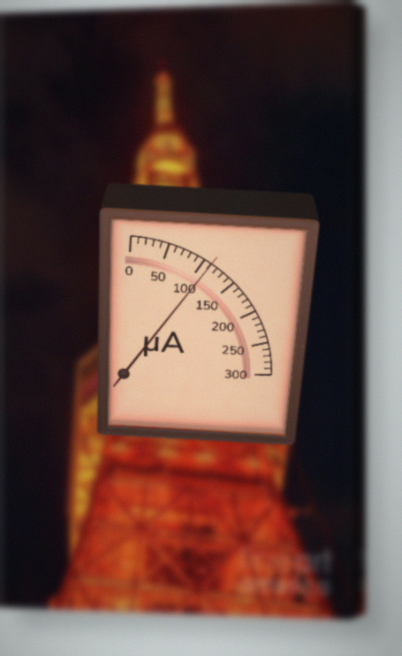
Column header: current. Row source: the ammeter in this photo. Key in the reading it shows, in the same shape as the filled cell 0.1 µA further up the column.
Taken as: 110 µA
